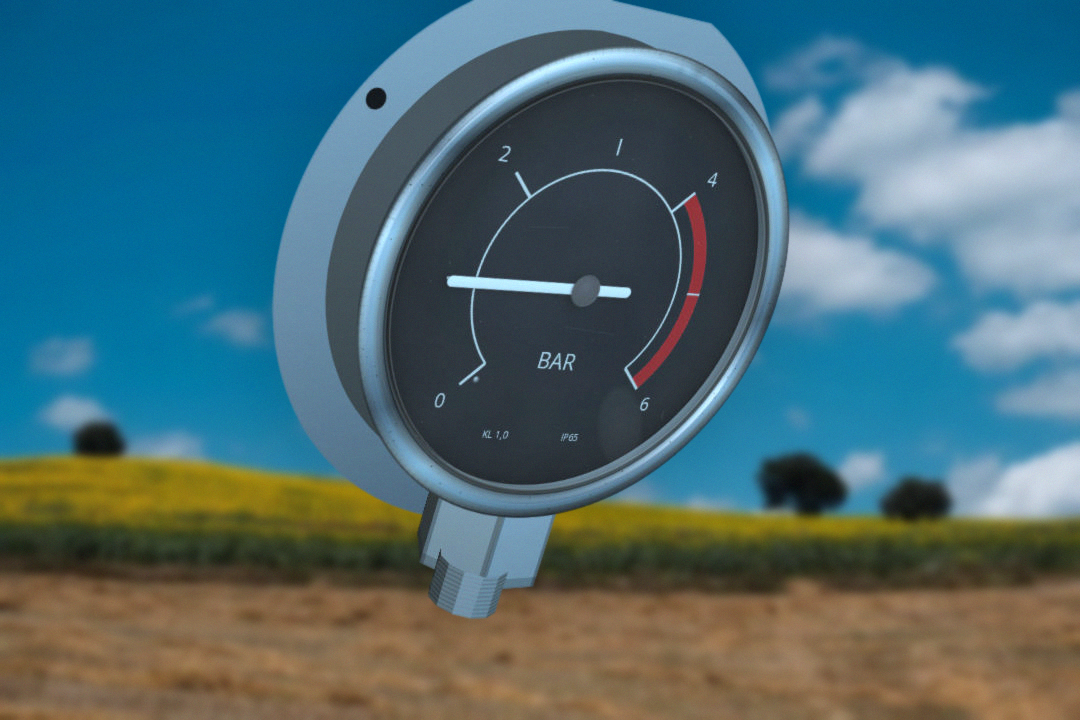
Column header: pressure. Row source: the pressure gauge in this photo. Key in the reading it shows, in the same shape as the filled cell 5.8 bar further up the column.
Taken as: 1 bar
